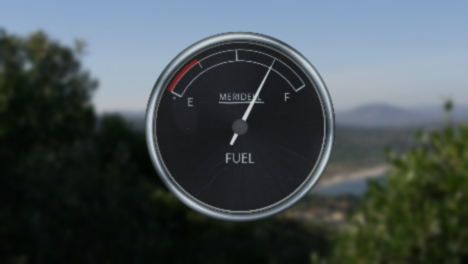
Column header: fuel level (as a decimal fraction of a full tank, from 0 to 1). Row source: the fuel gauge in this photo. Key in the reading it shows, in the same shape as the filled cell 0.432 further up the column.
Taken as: 0.75
